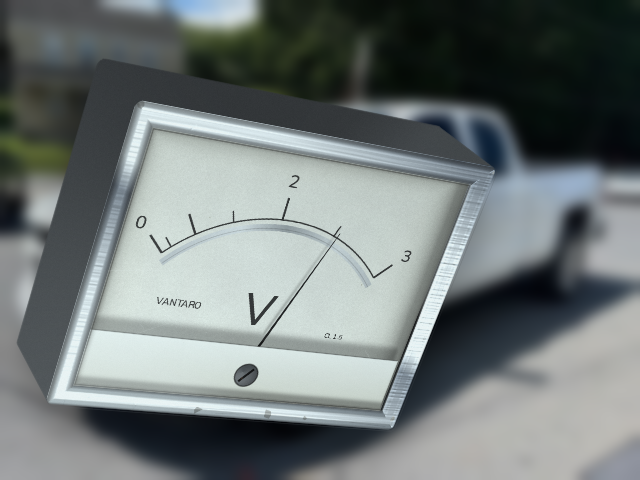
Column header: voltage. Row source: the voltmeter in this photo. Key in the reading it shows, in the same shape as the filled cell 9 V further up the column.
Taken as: 2.5 V
